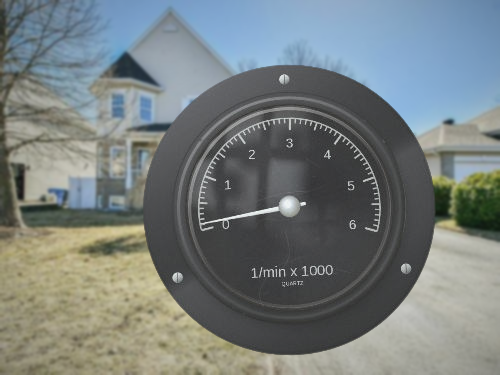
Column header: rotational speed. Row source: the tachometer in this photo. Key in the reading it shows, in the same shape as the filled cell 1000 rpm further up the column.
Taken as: 100 rpm
